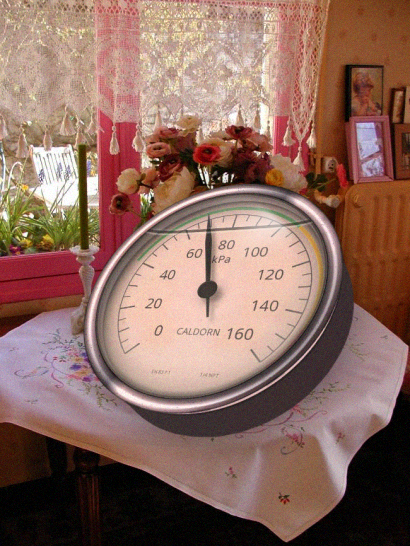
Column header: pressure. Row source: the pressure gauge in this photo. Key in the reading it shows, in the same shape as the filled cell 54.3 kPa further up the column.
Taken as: 70 kPa
